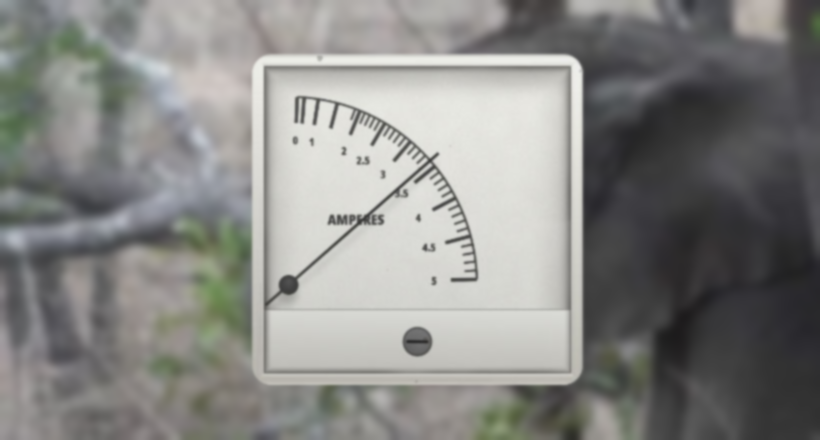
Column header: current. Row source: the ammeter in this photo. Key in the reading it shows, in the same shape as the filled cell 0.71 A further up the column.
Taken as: 3.4 A
